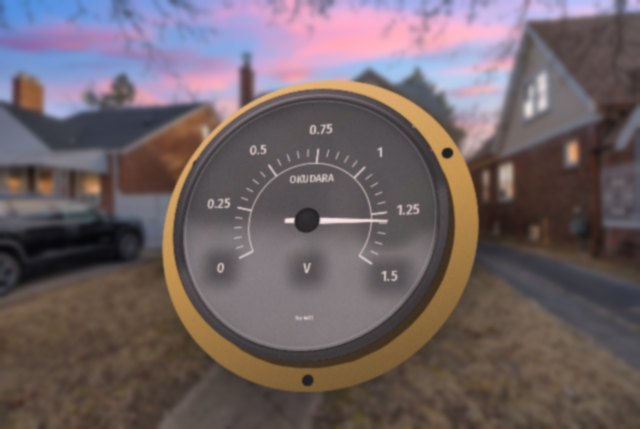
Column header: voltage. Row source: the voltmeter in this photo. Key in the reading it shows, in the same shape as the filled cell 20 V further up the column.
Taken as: 1.3 V
